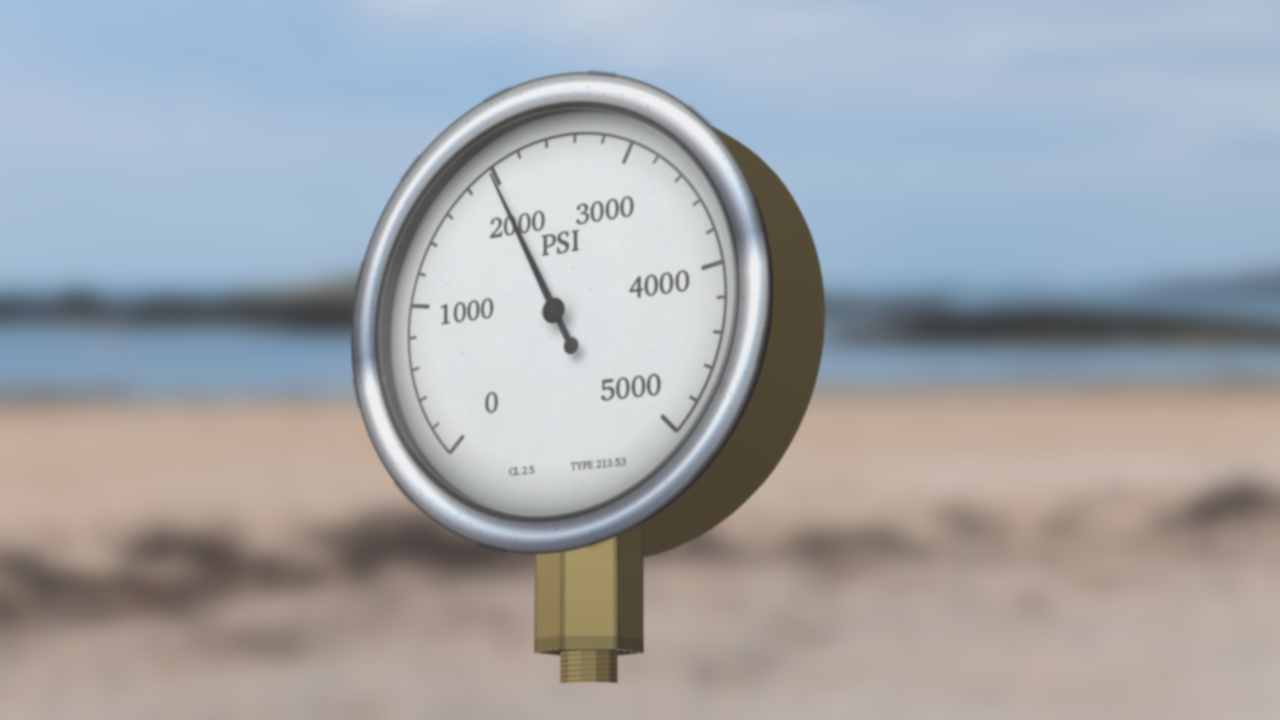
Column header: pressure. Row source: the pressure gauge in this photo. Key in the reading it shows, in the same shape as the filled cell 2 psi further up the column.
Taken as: 2000 psi
